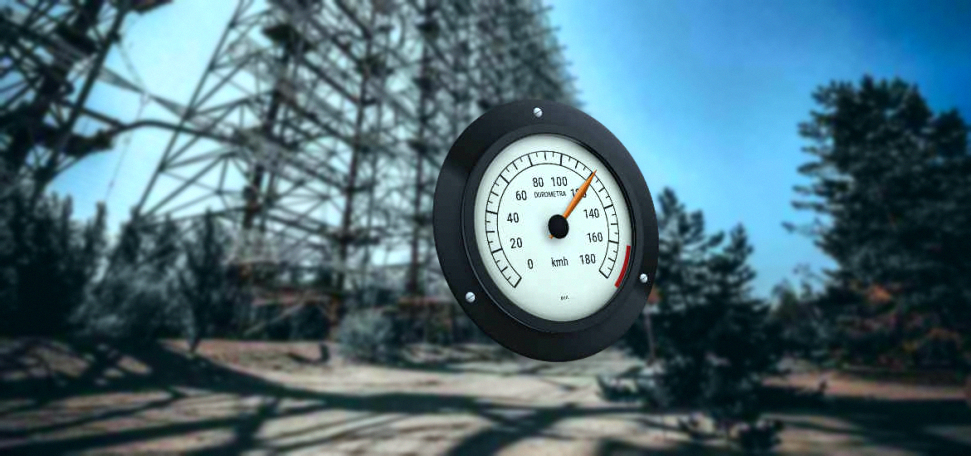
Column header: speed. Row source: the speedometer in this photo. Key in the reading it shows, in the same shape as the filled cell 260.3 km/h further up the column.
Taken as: 120 km/h
